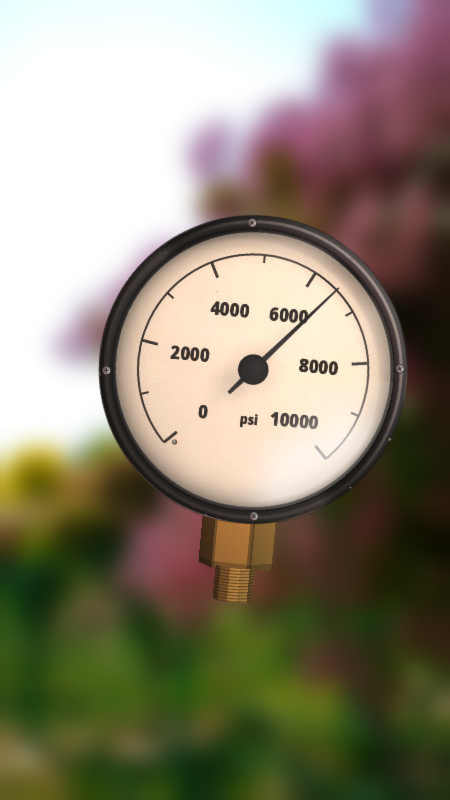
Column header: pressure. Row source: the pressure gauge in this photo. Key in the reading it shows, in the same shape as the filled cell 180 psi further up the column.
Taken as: 6500 psi
